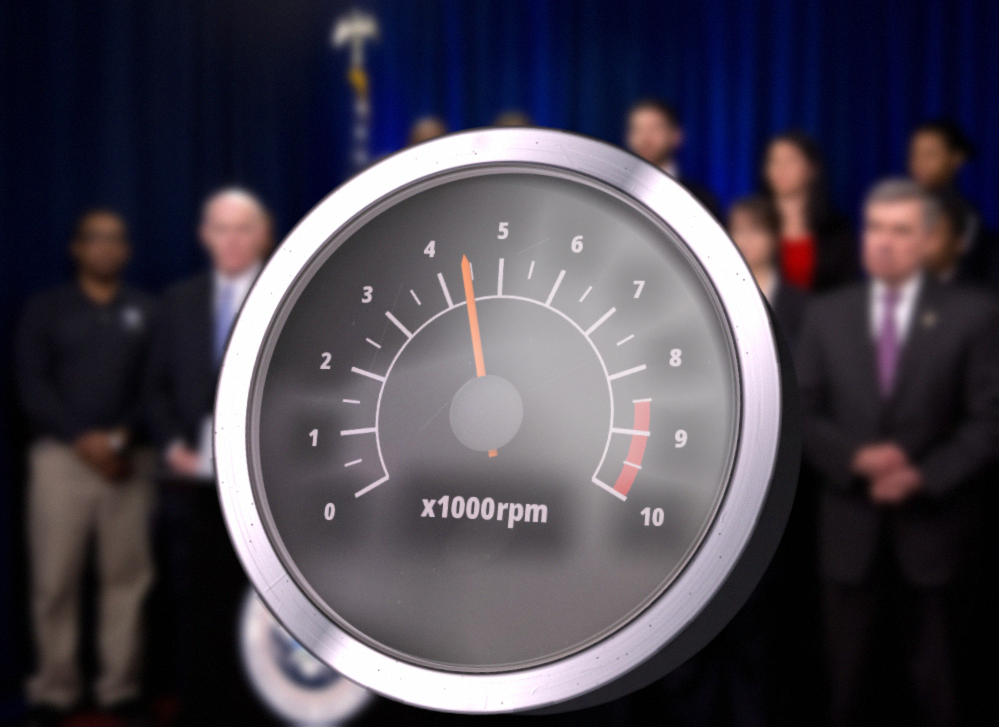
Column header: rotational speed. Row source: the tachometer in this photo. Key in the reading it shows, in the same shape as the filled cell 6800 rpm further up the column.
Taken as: 4500 rpm
